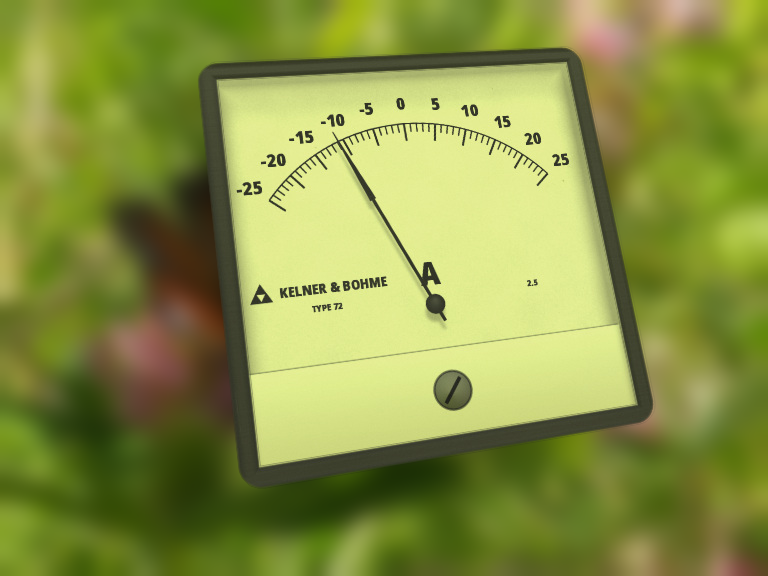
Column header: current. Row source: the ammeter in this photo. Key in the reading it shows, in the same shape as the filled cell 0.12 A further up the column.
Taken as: -11 A
